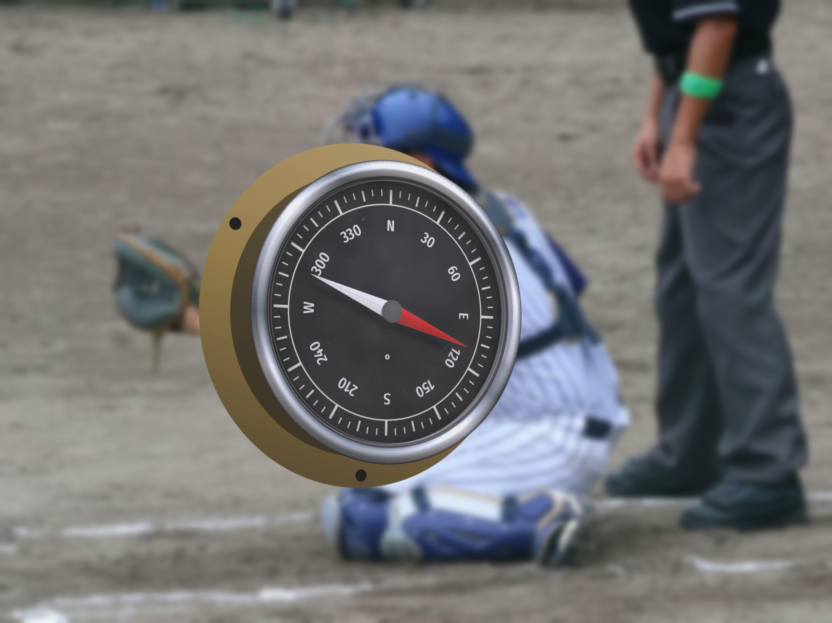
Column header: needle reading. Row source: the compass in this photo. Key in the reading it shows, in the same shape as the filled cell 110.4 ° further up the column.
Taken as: 110 °
